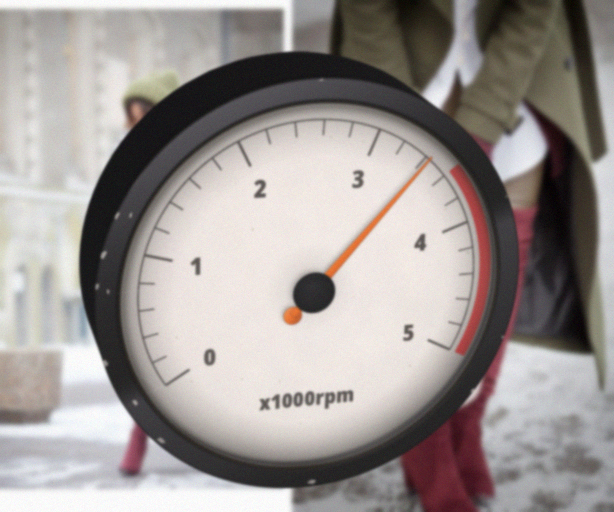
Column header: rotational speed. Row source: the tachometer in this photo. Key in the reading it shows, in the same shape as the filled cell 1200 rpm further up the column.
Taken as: 3400 rpm
